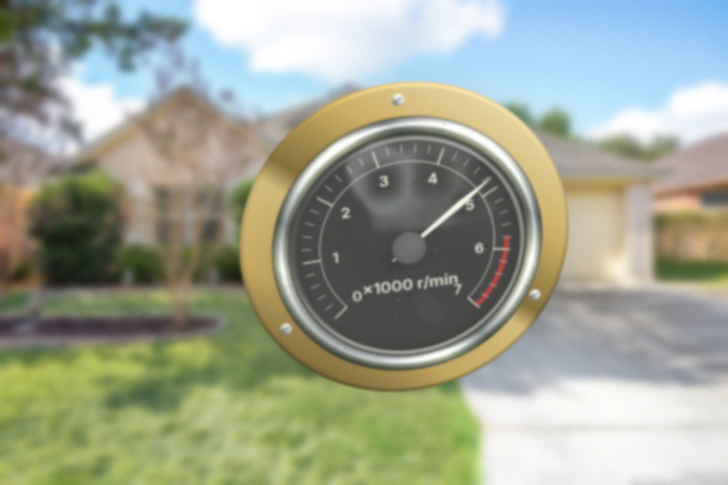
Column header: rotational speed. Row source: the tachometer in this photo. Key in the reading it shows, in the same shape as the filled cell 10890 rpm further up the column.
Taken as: 4800 rpm
